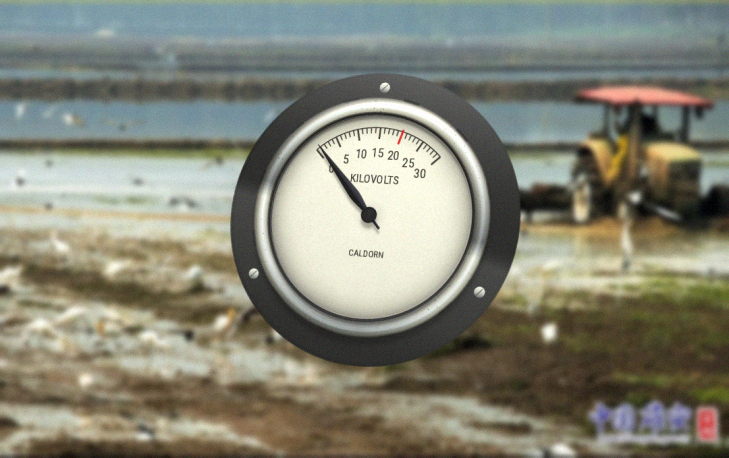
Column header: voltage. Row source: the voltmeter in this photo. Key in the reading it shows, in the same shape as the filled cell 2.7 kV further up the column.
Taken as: 1 kV
